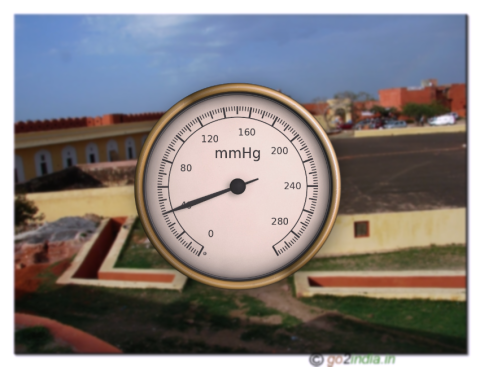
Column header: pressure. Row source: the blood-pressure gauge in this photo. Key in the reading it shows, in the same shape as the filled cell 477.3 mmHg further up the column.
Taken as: 40 mmHg
